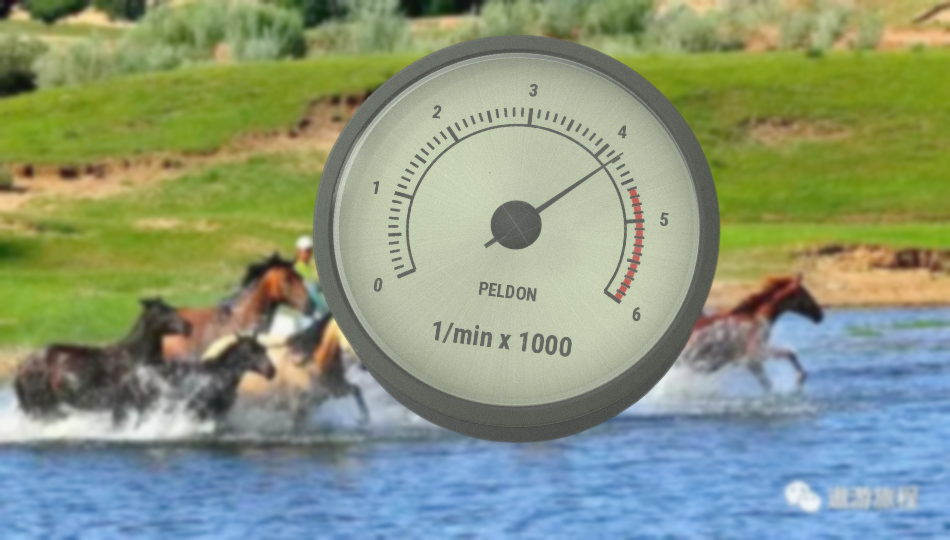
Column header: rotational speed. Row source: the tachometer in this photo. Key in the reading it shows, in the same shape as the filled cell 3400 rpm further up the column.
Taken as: 4200 rpm
